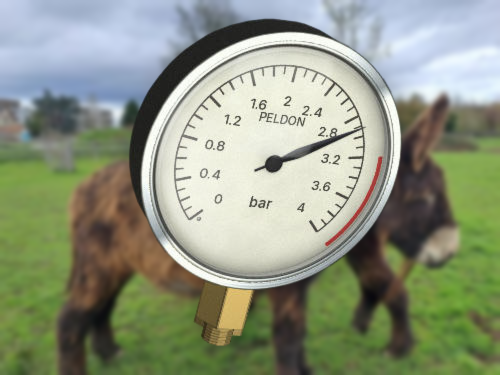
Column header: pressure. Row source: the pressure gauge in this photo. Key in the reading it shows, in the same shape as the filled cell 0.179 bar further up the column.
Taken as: 2.9 bar
